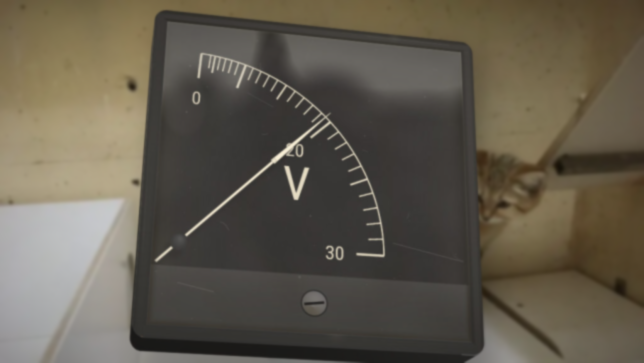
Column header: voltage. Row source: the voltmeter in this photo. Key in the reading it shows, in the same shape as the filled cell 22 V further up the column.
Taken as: 19.5 V
